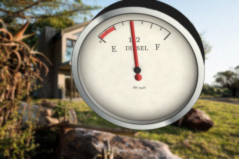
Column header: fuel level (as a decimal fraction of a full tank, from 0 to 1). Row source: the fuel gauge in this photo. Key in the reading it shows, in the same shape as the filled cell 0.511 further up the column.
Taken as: 0.5
